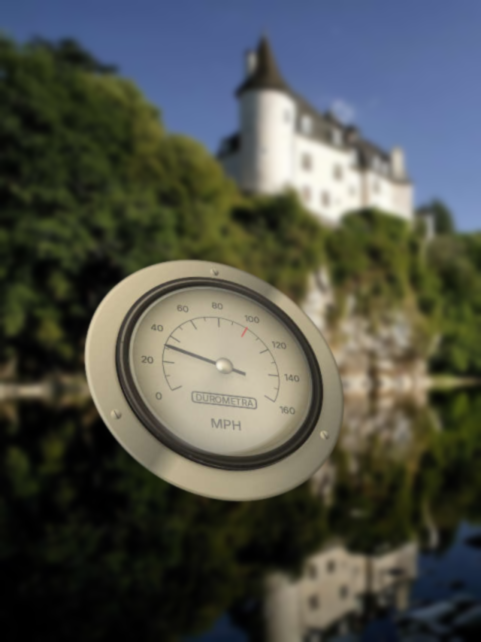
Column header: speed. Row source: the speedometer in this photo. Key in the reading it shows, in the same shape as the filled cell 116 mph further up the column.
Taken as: 30 mph
